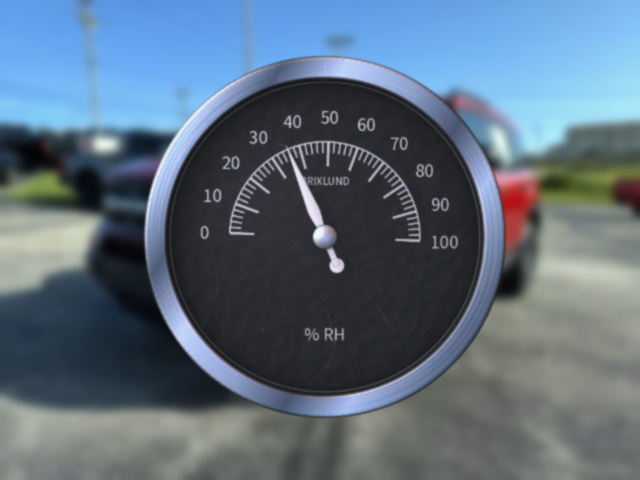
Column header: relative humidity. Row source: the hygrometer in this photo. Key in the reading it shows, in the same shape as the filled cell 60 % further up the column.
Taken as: 36 %
